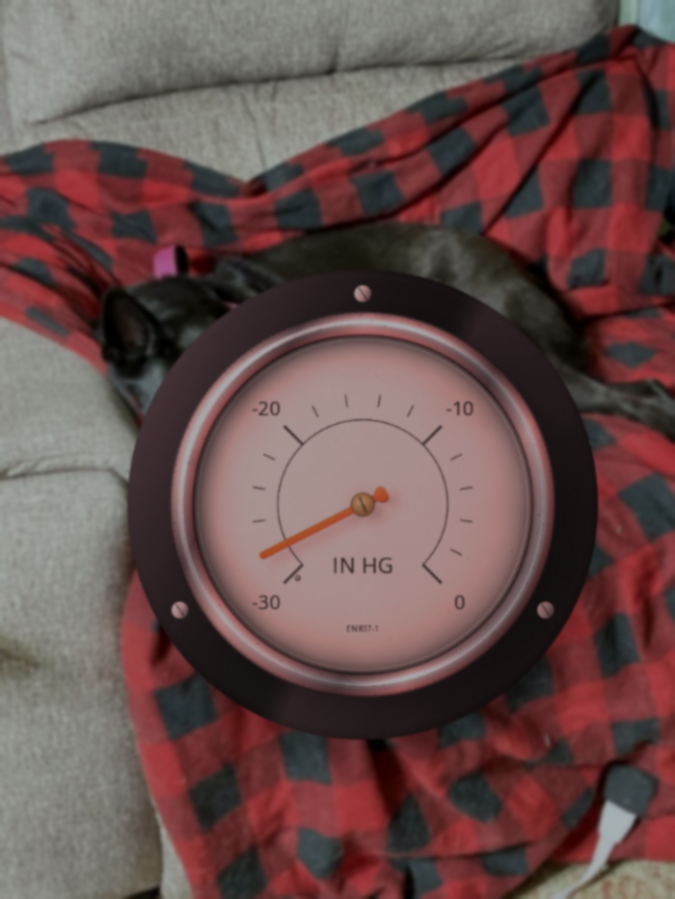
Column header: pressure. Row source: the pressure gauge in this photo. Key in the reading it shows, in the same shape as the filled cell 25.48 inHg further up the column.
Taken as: -28 inHg
